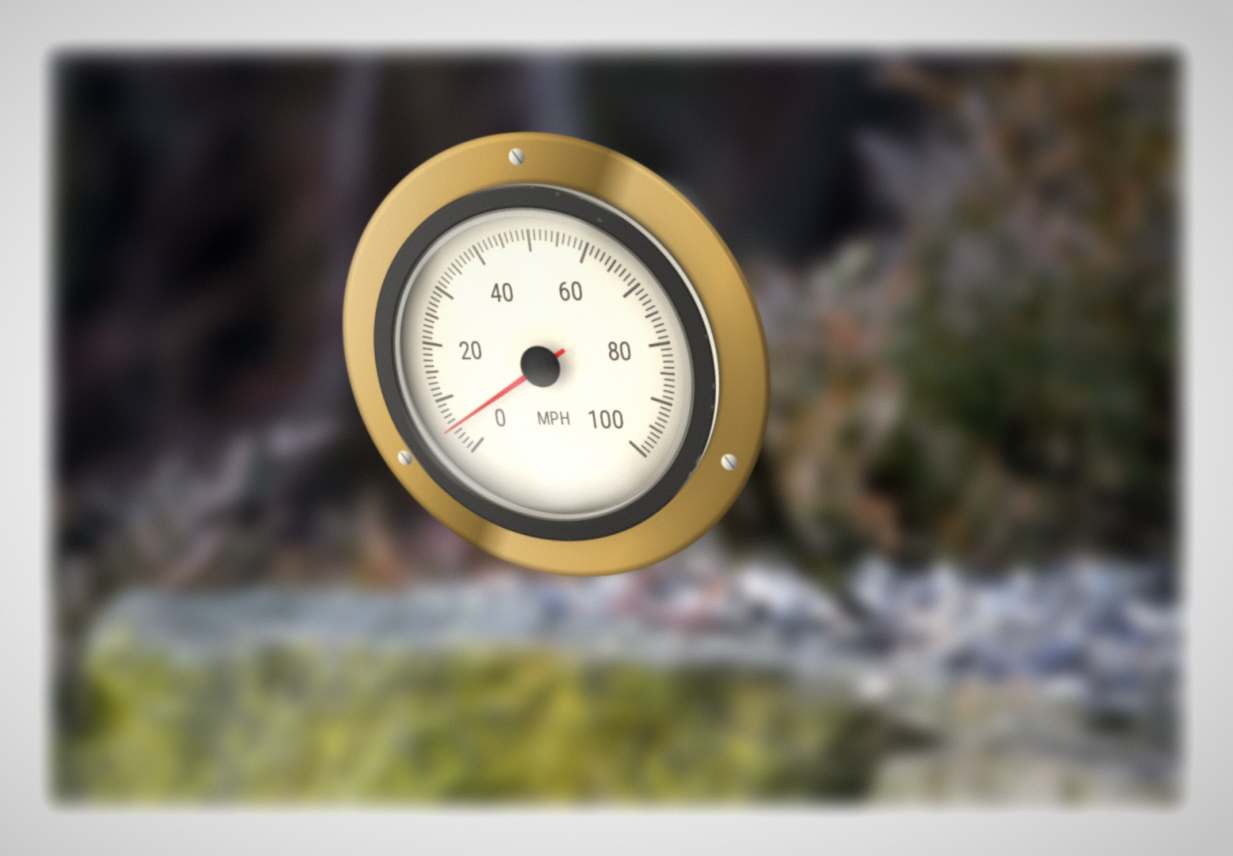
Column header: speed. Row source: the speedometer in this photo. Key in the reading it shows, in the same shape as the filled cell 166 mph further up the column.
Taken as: 5 mph
